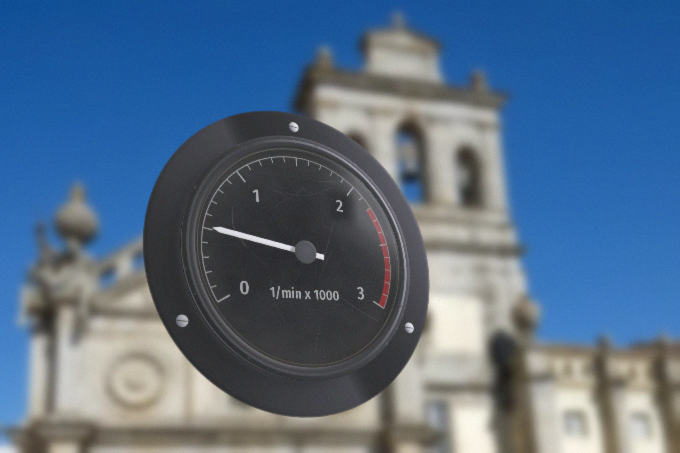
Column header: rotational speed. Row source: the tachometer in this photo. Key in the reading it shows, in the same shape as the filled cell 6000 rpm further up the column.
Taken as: 500 rpm
